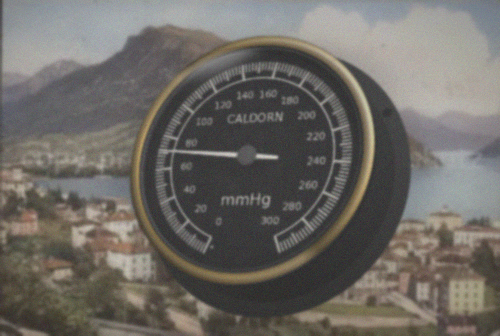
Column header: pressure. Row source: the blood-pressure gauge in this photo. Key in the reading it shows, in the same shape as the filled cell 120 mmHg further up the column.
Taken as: 70 mmHg
